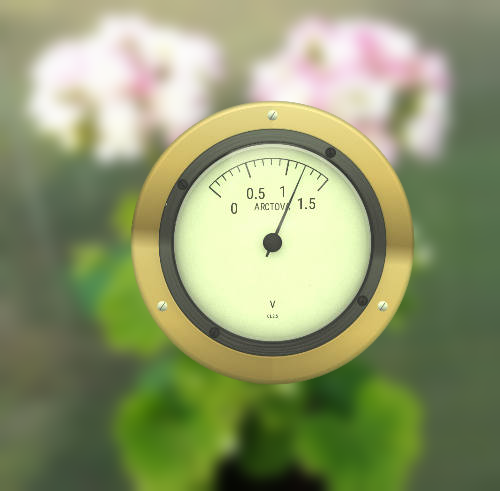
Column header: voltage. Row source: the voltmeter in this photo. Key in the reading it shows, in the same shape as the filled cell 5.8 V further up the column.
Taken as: 1.2 V
